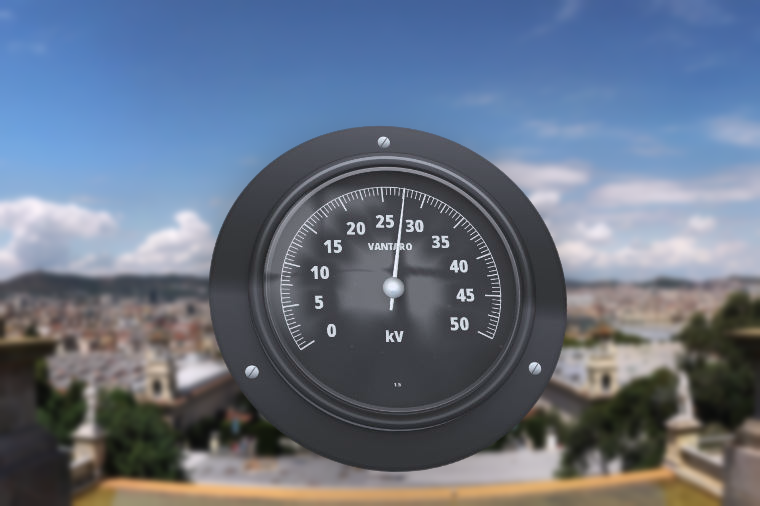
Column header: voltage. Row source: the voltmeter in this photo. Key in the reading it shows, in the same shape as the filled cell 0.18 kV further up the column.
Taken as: 27.5 kV
